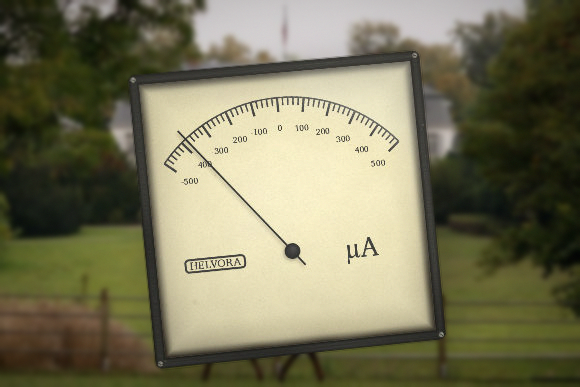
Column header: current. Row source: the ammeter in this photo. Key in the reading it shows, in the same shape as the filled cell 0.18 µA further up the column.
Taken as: -380 µA
